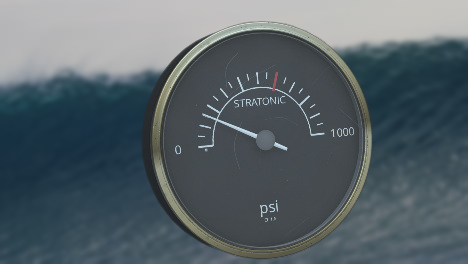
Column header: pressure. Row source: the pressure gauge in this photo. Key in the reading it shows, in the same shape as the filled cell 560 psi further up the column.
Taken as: 150 psi
